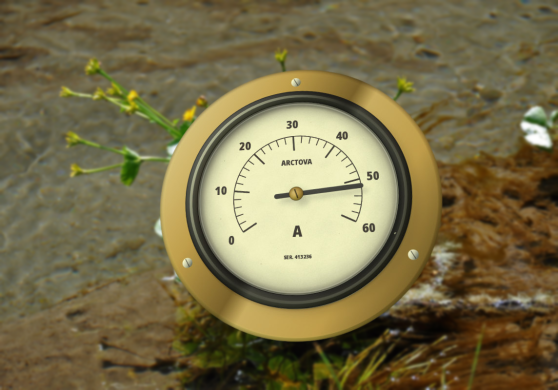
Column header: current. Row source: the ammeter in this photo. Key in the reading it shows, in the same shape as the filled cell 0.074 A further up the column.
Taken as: 52 A
